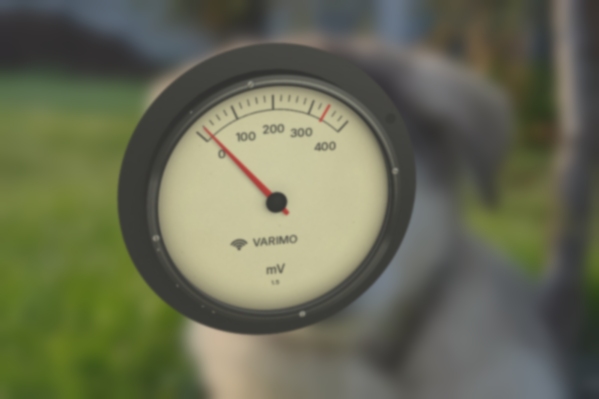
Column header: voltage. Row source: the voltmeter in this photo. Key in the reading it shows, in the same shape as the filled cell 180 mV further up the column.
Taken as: 20 mV
